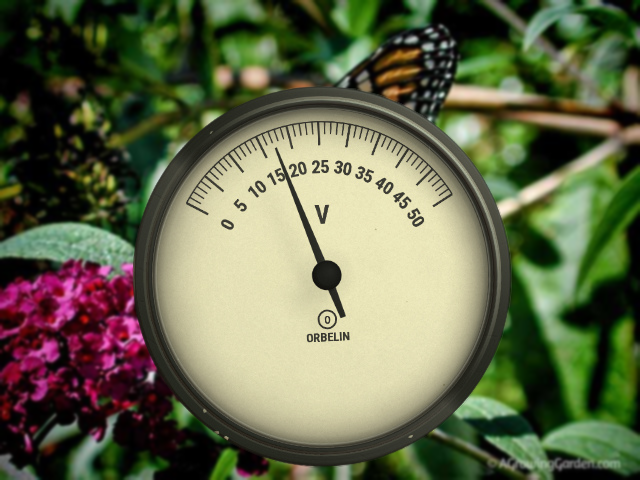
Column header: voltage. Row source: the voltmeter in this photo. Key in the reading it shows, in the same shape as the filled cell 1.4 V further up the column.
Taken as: 17 V
